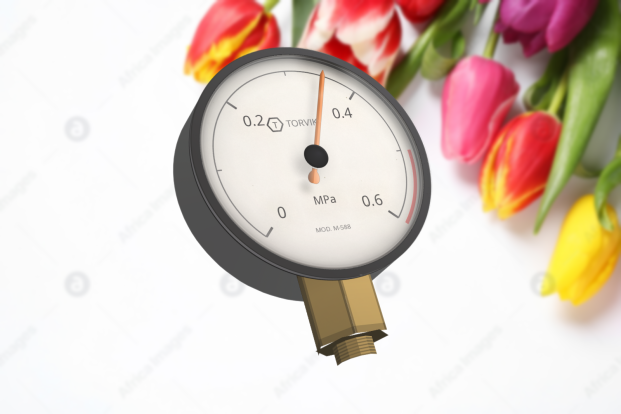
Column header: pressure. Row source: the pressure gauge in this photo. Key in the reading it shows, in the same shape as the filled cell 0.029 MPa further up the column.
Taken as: 0.35 MPa
